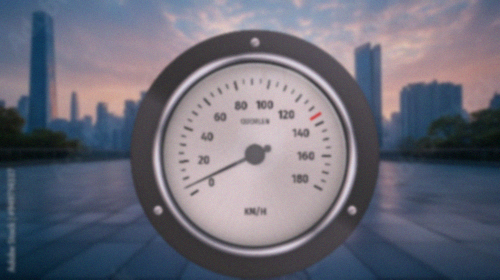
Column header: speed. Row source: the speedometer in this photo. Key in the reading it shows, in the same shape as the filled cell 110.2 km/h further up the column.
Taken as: 5 km/h
